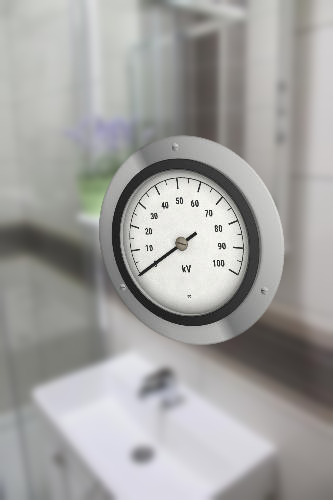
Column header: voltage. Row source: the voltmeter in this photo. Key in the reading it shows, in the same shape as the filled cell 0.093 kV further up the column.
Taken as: 0 kV
